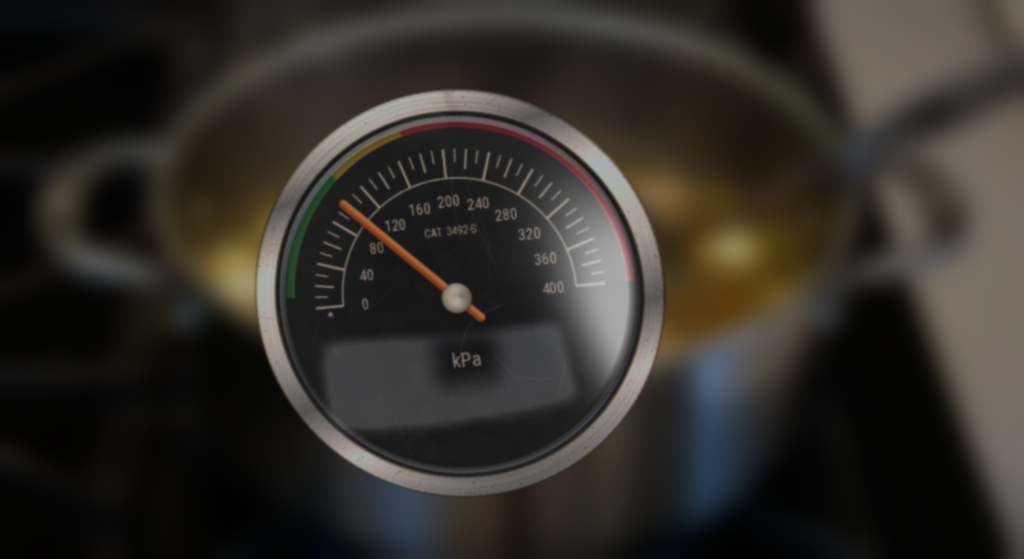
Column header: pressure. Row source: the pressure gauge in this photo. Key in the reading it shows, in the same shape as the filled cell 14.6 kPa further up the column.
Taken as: 100 kPa
